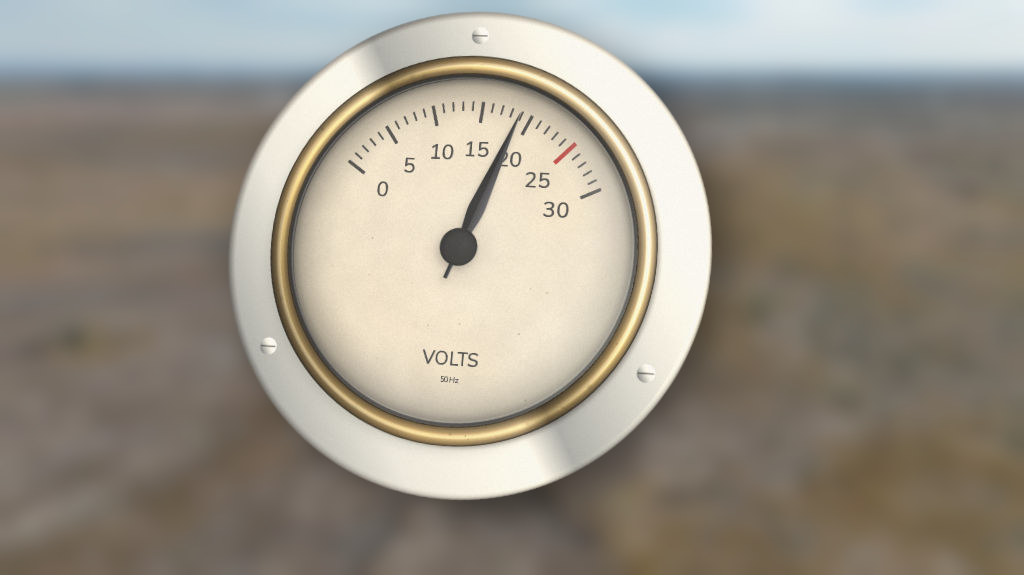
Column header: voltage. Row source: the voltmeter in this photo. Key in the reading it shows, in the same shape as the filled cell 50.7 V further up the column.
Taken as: 19 V
